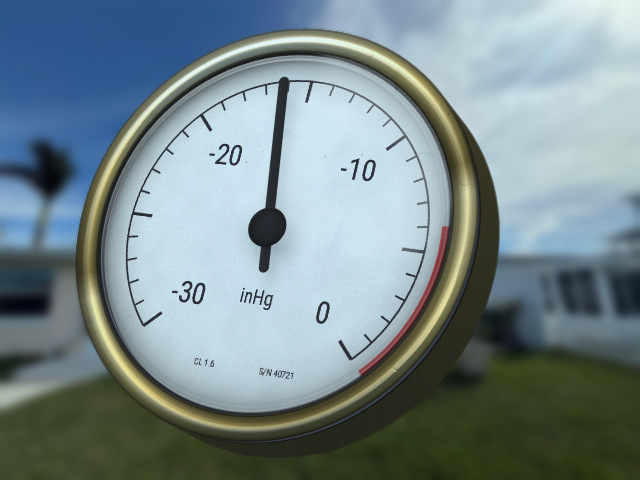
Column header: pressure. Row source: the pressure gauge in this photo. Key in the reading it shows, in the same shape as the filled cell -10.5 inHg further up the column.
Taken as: -16 inHg
